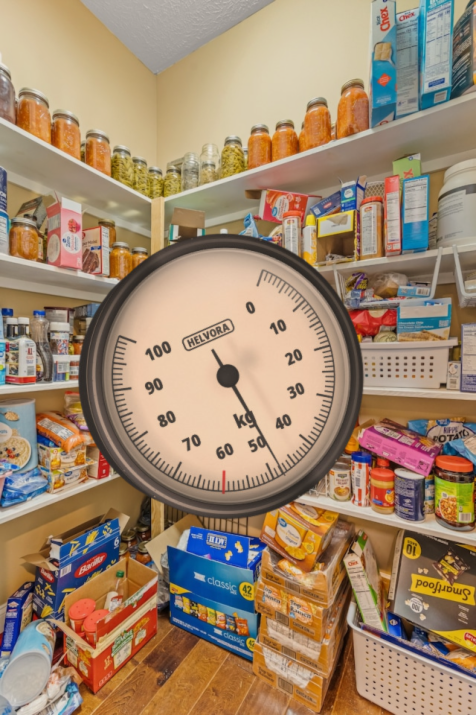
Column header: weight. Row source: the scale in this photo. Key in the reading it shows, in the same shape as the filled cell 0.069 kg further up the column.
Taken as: 48 kg
